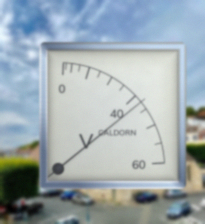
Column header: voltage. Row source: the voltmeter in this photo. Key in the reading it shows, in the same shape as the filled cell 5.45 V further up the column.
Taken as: 42.5 V
